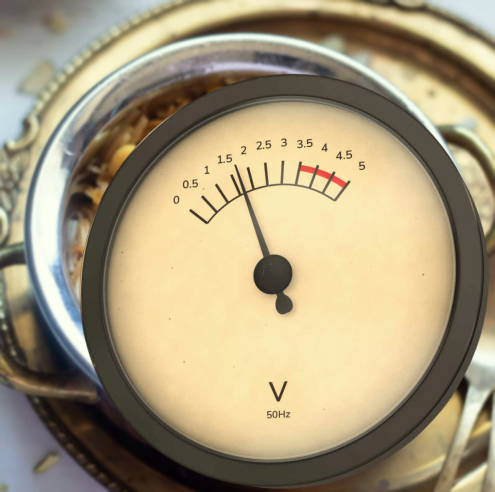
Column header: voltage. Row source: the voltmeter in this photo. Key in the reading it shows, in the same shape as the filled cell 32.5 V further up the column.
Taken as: 1.75 V
